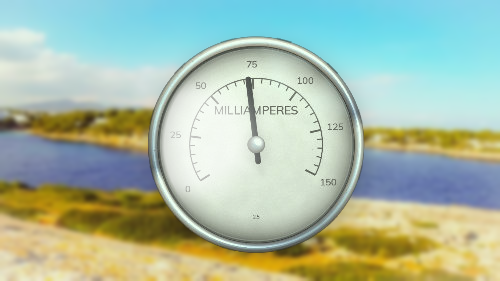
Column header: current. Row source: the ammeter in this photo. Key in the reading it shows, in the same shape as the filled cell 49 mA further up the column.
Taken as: 72.5 mA
